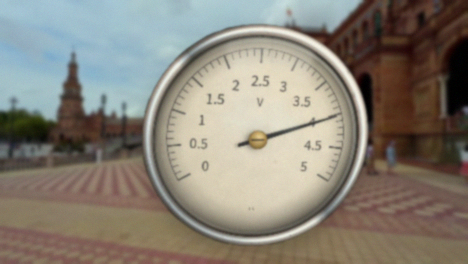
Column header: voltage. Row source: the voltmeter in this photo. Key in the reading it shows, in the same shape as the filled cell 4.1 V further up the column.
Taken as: 4 V
